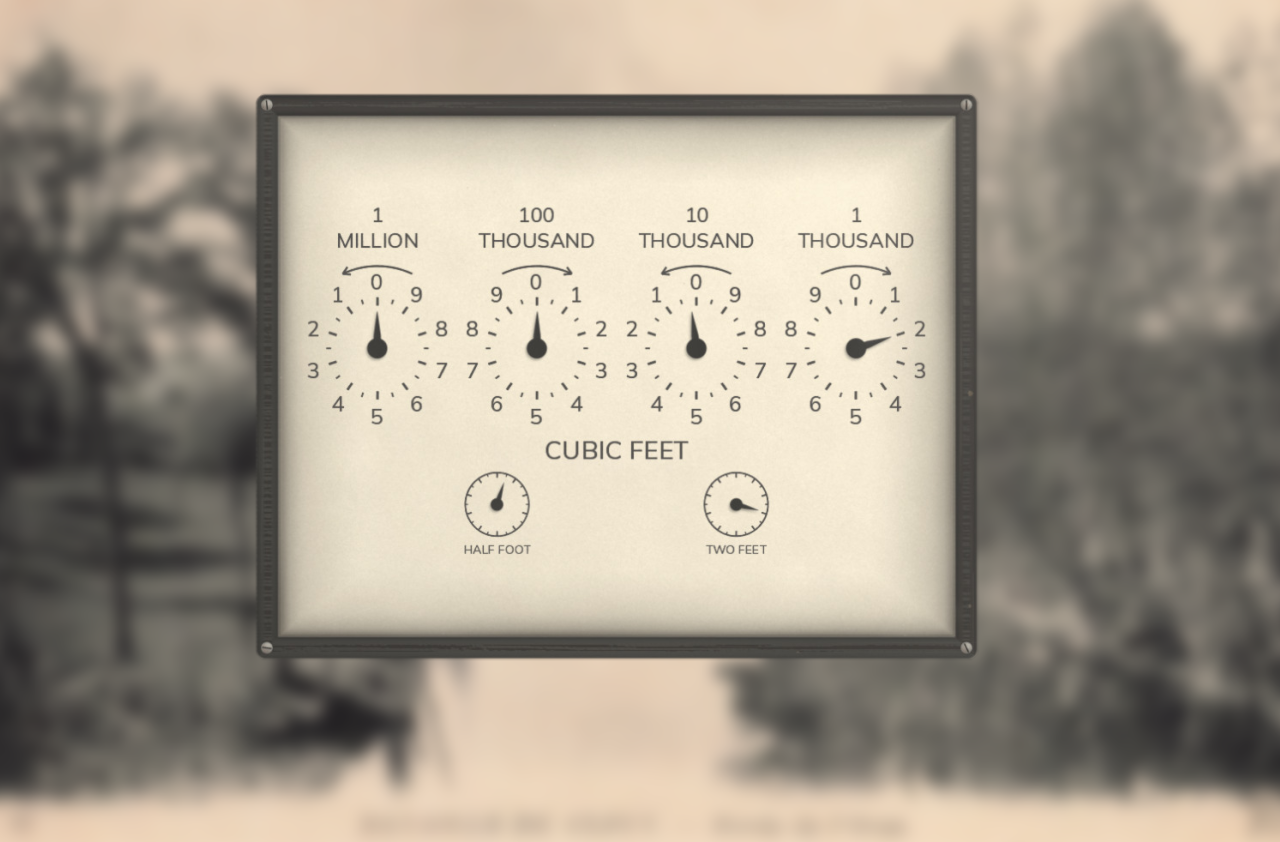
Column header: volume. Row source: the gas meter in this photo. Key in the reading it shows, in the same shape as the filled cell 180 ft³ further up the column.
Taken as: 200 ft³
